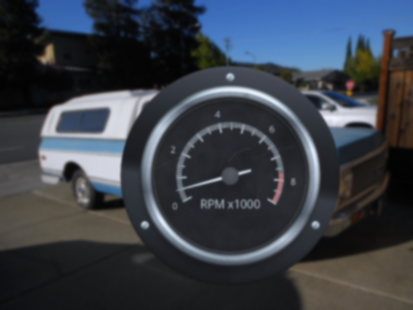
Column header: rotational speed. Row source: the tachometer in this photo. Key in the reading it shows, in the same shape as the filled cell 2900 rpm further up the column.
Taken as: 500 rpm
